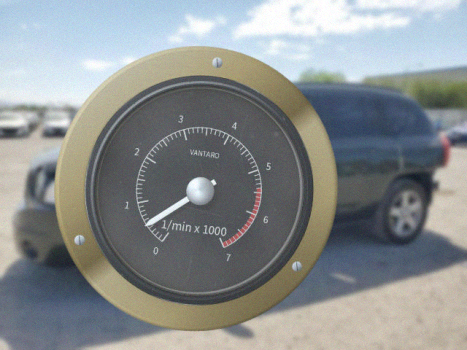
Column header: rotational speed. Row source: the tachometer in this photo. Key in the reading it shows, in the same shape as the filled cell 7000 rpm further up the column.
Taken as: 500 rpm
